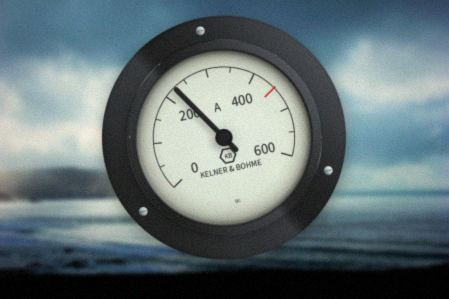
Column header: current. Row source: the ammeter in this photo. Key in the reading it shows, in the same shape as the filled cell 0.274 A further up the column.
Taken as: 225 A
